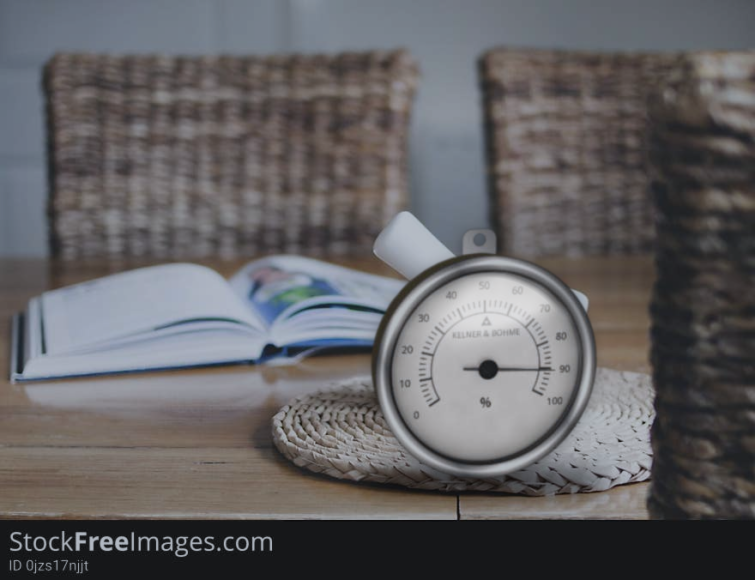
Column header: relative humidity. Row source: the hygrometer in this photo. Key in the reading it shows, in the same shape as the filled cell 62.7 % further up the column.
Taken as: 90 %
